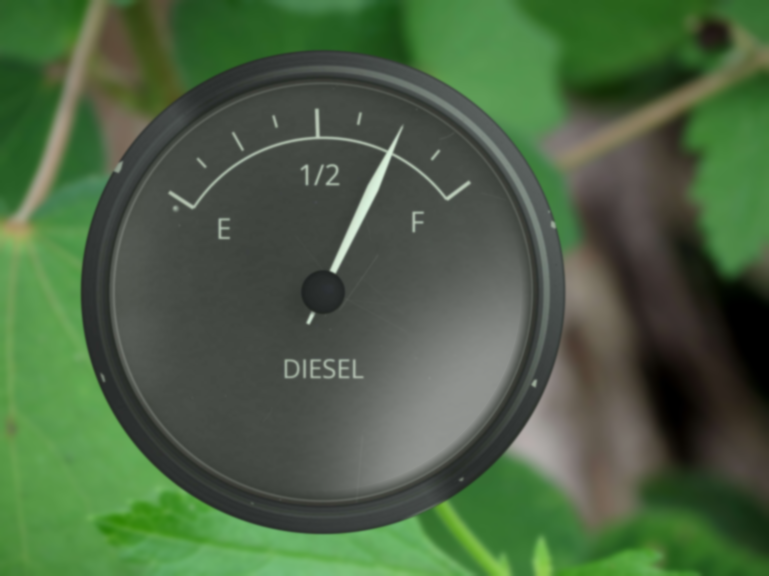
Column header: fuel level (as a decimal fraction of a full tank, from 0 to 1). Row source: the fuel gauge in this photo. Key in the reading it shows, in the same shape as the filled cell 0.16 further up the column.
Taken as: 0.75
